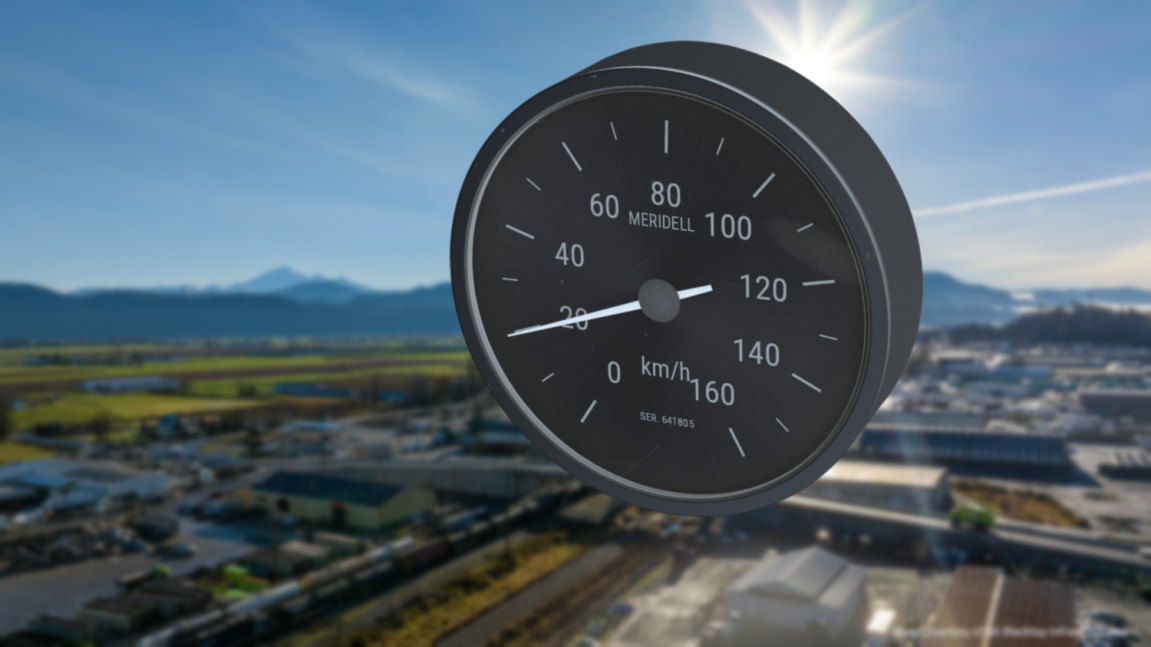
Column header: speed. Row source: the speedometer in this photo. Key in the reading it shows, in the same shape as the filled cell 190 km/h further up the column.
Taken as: 20 km/h
